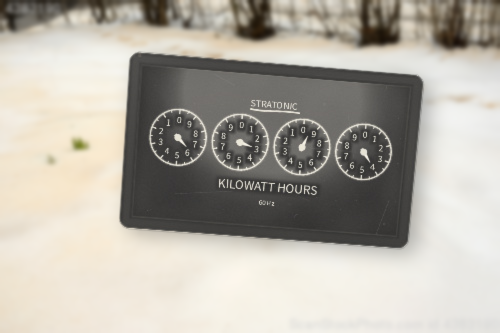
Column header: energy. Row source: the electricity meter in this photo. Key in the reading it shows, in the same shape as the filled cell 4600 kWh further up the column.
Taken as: 6294 kWh
